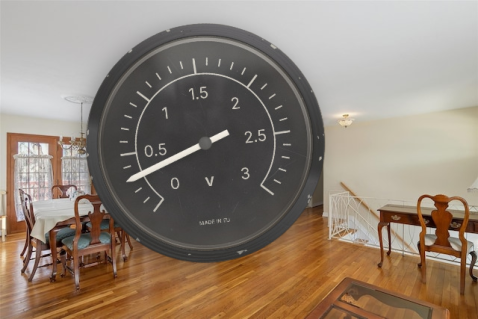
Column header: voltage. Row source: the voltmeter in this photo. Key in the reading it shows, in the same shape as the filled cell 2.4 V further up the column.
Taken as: 0.3 V
